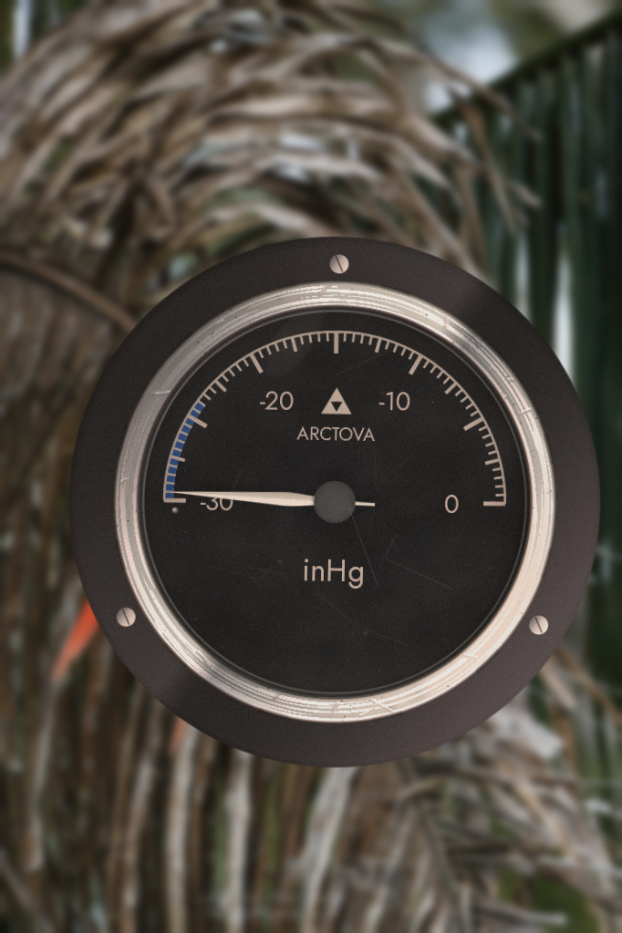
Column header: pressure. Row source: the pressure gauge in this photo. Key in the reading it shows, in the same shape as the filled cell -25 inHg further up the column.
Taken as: -29.5 inHg
